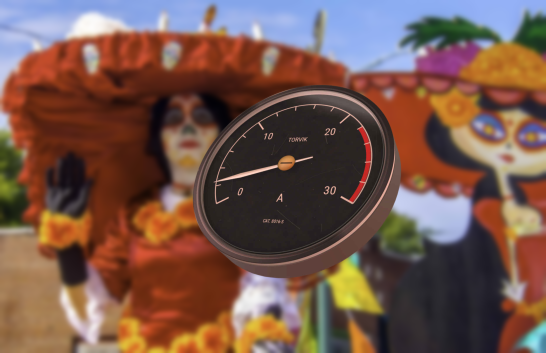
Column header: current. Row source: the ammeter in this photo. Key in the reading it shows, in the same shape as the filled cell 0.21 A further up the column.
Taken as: 2 A
